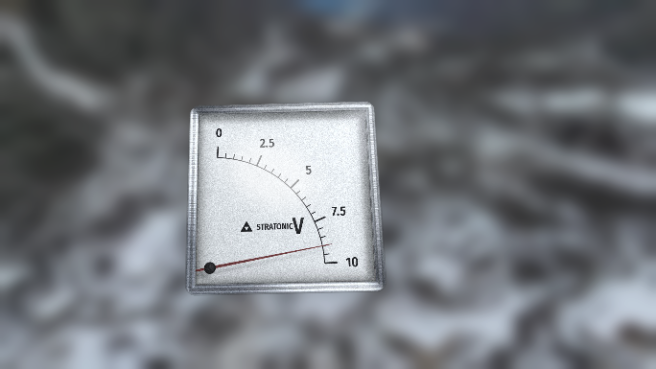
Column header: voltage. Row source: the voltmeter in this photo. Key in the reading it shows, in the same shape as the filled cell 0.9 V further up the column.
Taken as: 9 V
